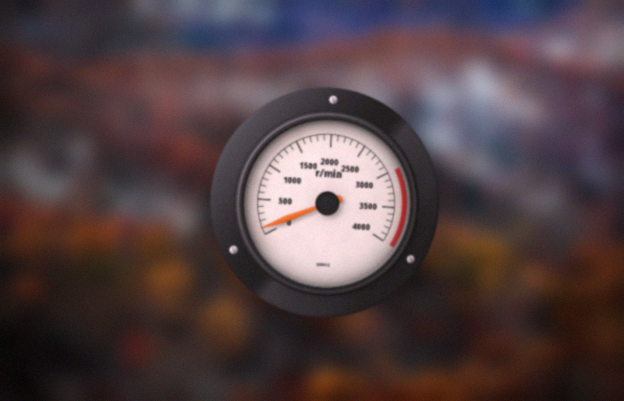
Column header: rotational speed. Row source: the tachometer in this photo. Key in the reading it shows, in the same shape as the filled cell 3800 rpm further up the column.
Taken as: 100 rpm
